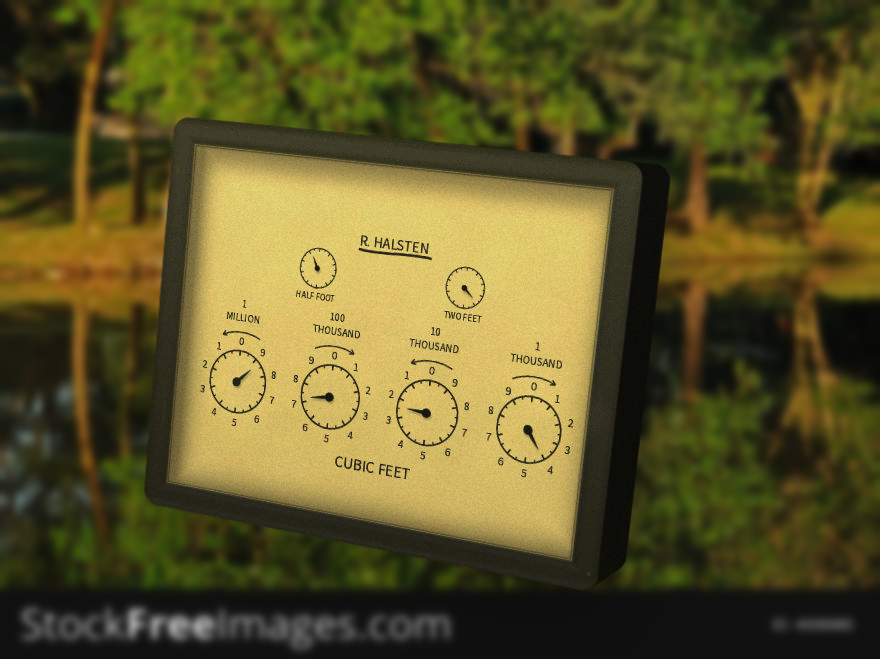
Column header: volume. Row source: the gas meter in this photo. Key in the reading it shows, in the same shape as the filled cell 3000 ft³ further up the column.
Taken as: 872400 ft³
